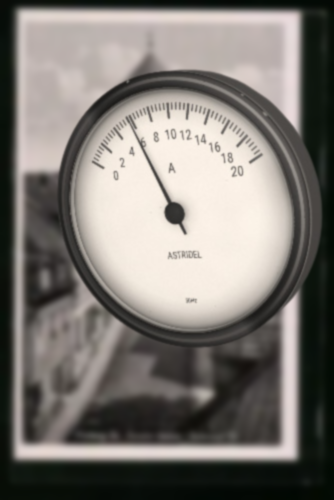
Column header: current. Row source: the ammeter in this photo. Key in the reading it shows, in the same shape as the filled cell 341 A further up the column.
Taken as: 6 A
